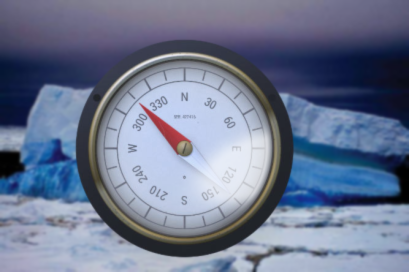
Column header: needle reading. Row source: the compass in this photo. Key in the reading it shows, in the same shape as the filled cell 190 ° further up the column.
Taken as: 315 °
